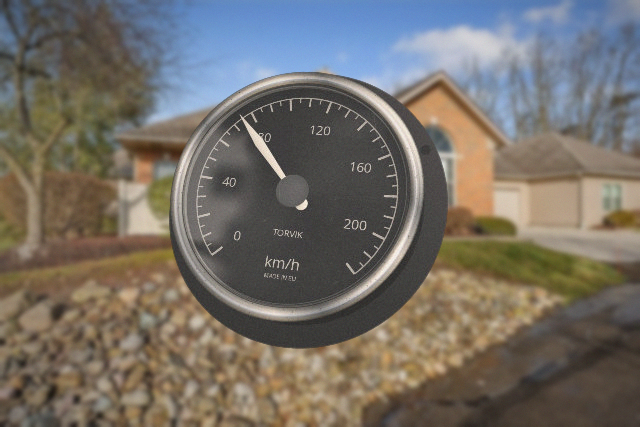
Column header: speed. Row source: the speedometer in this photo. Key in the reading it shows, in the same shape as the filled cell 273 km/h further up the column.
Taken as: 75 km/h
